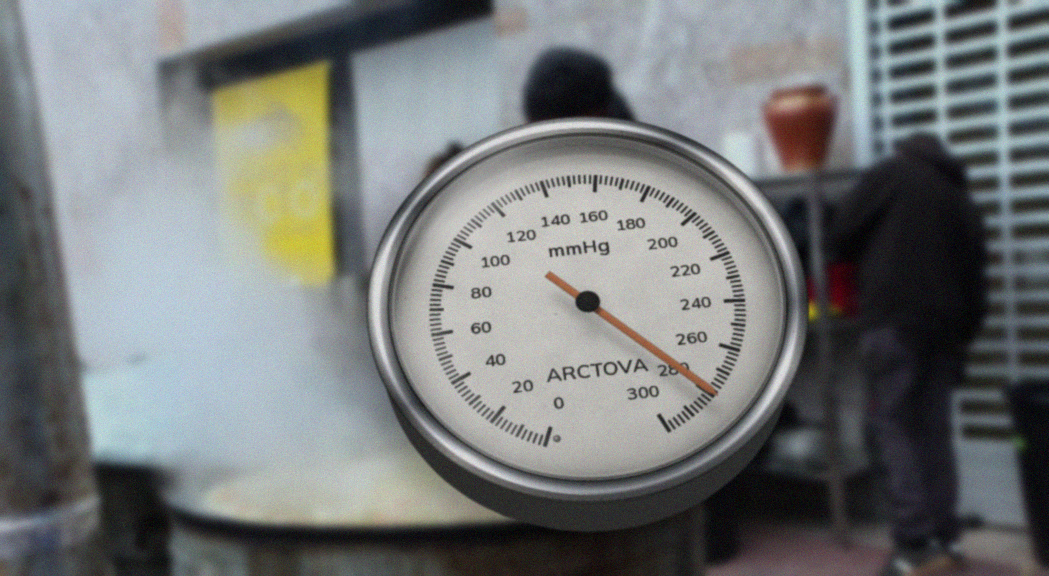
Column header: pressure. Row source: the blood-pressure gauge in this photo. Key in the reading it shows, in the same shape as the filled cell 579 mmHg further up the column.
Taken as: 280 mmHg
